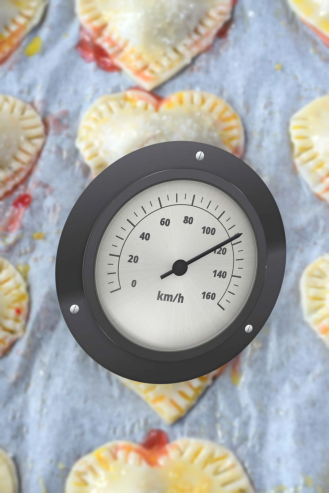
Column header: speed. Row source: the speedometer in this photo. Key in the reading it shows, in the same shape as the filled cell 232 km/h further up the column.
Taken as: 115 km/h
